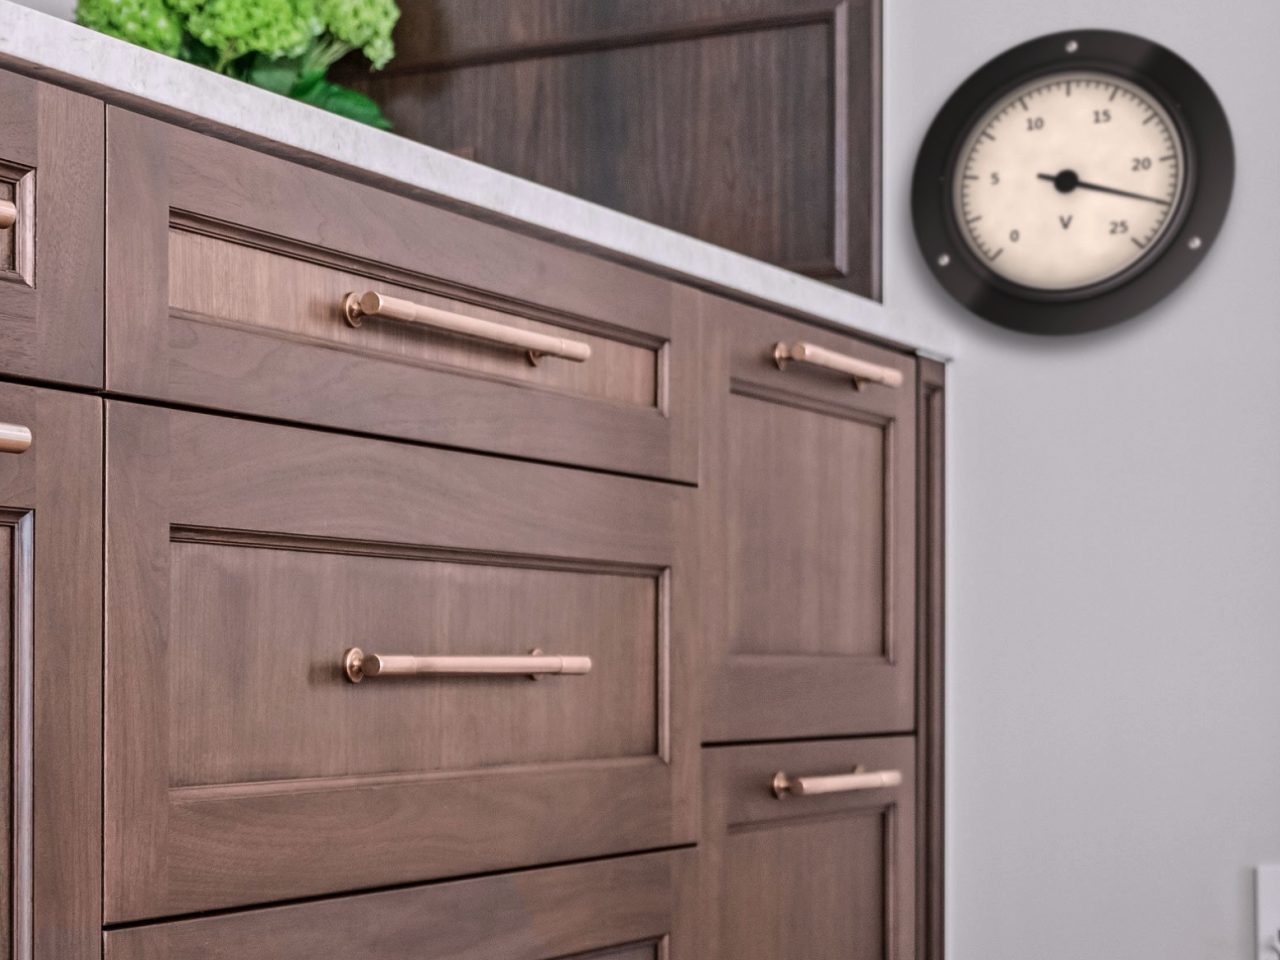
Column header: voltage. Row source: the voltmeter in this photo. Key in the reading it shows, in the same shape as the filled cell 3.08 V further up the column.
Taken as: 22.5 V
